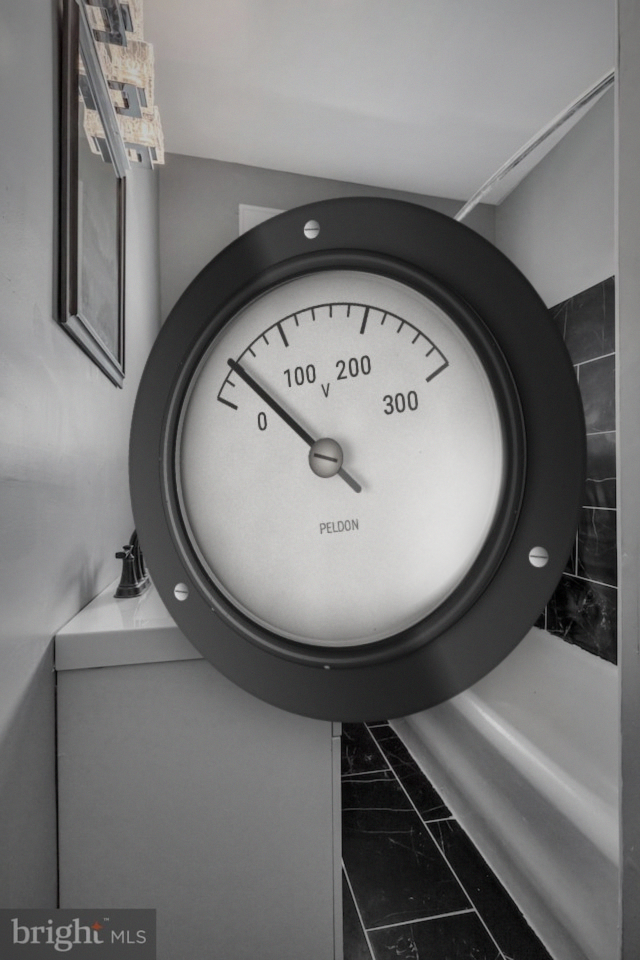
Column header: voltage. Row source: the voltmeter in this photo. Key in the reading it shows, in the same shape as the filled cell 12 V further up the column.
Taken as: 40 V
